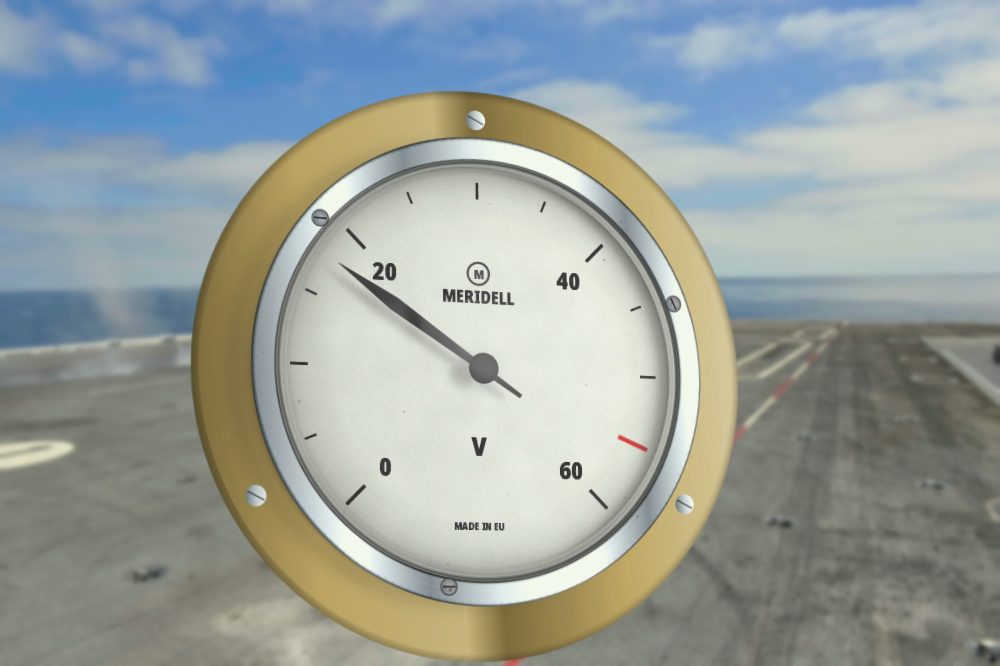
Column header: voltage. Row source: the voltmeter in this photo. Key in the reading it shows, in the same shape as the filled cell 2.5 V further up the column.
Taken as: 17.5 V
